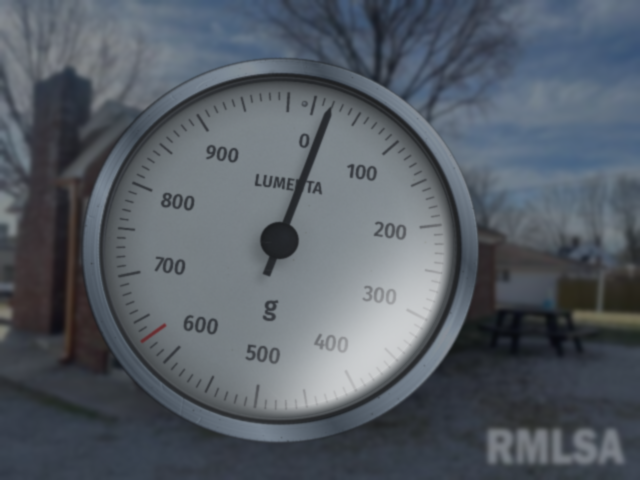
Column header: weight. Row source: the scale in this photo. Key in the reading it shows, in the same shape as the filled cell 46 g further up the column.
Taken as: 20 g
